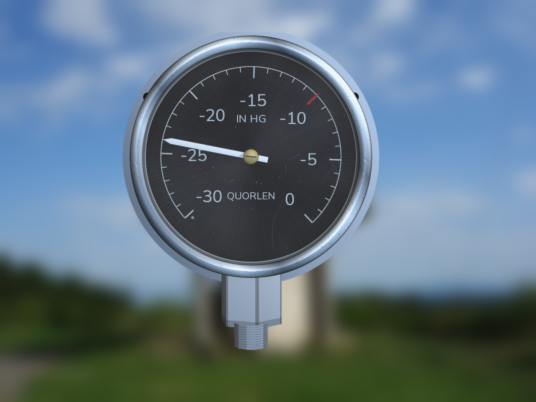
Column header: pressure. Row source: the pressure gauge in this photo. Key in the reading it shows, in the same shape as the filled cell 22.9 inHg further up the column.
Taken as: -24 inHg
